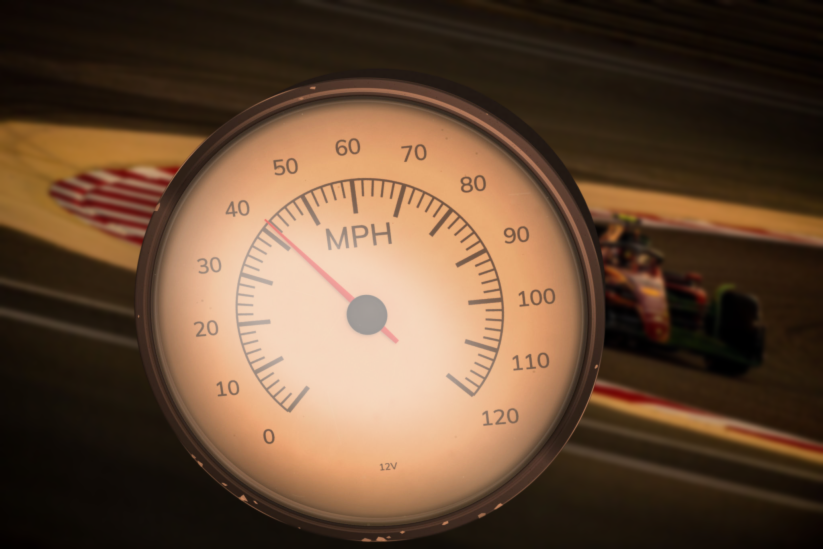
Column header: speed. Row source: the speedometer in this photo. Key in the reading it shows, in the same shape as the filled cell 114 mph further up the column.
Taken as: 42 mph
